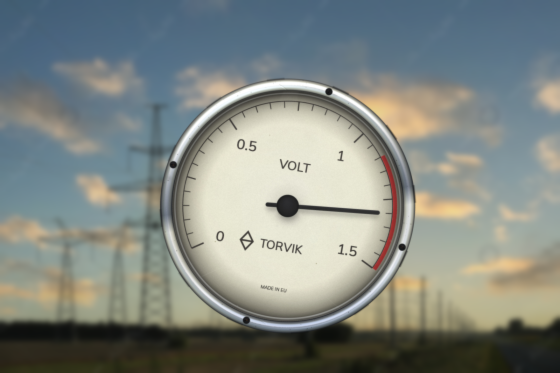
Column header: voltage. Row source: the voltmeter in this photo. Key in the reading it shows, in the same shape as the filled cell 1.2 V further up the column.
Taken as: 1.3 V
